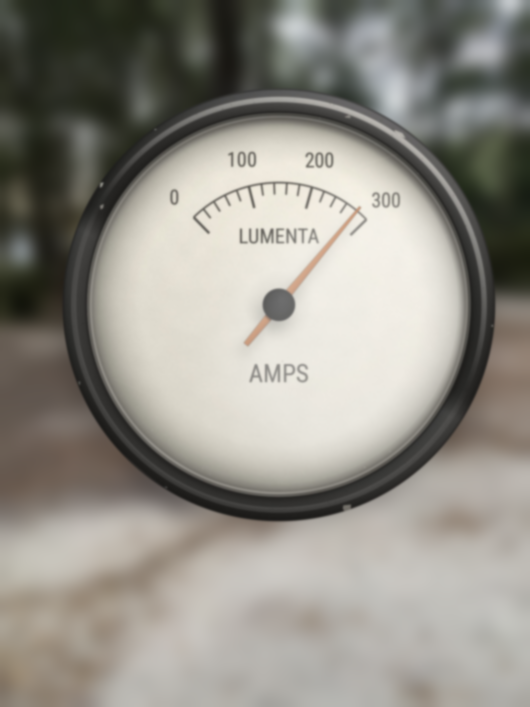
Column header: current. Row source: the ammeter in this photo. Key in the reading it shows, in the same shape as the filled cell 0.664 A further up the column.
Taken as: 280 A
